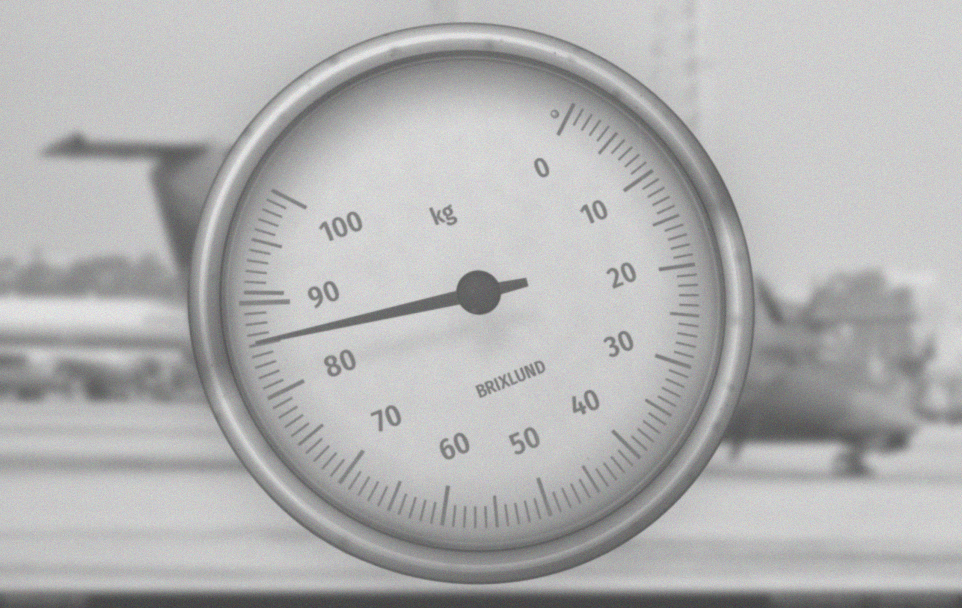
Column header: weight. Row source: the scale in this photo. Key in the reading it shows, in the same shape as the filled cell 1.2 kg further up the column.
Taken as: 85 kg
